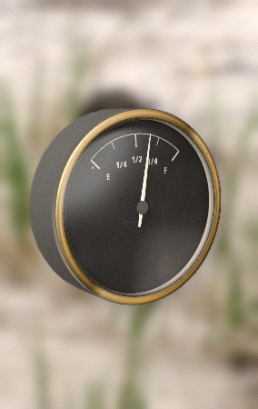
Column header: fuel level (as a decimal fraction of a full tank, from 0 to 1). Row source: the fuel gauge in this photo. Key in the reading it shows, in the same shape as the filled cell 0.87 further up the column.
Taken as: 0.625
